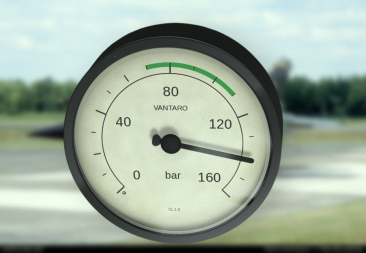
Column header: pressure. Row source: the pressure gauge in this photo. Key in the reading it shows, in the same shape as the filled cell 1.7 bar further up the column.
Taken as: 140 bar
